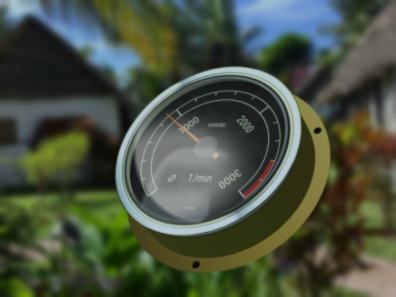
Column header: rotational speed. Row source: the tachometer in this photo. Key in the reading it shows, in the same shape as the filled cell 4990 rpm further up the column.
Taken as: 900 rpm
